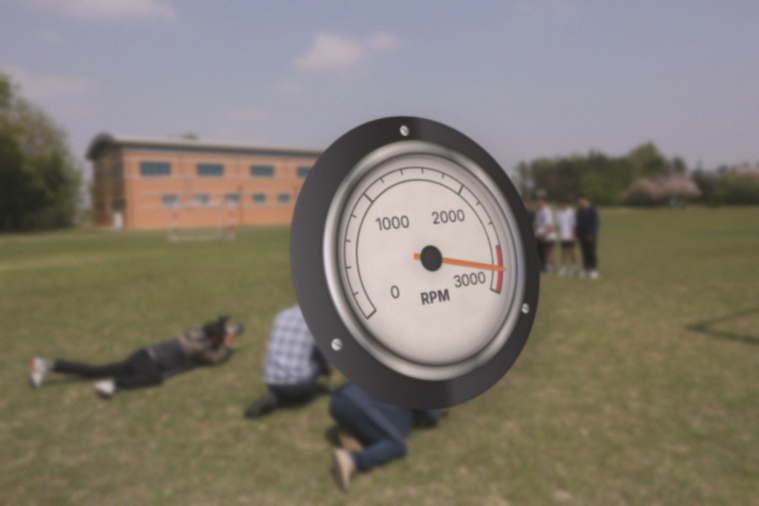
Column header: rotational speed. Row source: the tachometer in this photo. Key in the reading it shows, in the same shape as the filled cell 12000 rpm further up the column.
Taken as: 2800 rpm
